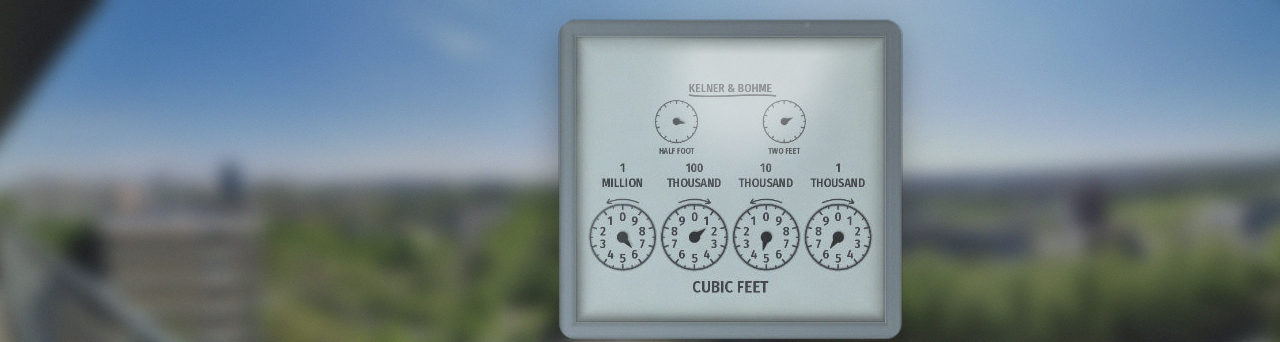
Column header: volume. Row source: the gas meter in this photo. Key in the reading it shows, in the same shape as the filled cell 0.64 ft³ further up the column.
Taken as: 614600 ft³
